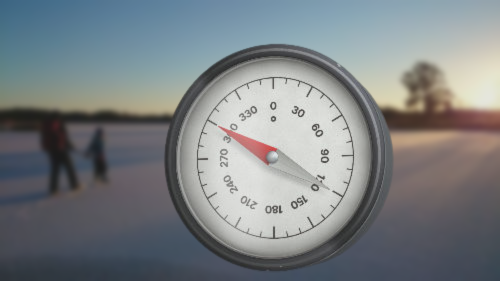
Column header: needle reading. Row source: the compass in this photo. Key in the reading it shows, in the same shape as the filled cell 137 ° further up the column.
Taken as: 300 °
